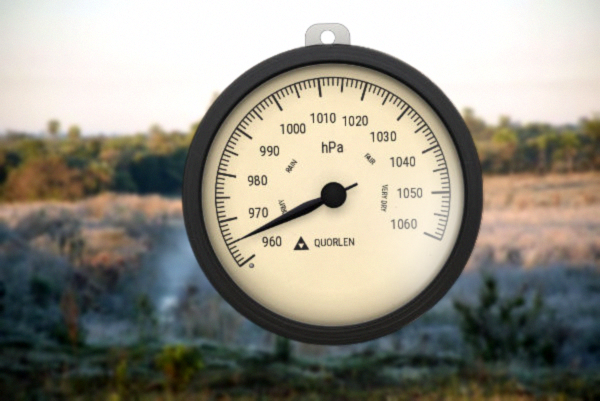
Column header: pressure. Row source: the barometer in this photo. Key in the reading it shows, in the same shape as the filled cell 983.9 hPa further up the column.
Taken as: 965 hPa
